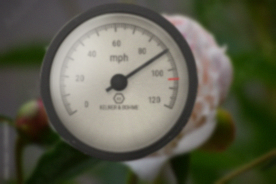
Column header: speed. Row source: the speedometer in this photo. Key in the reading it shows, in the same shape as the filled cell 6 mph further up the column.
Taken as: 90 mph
